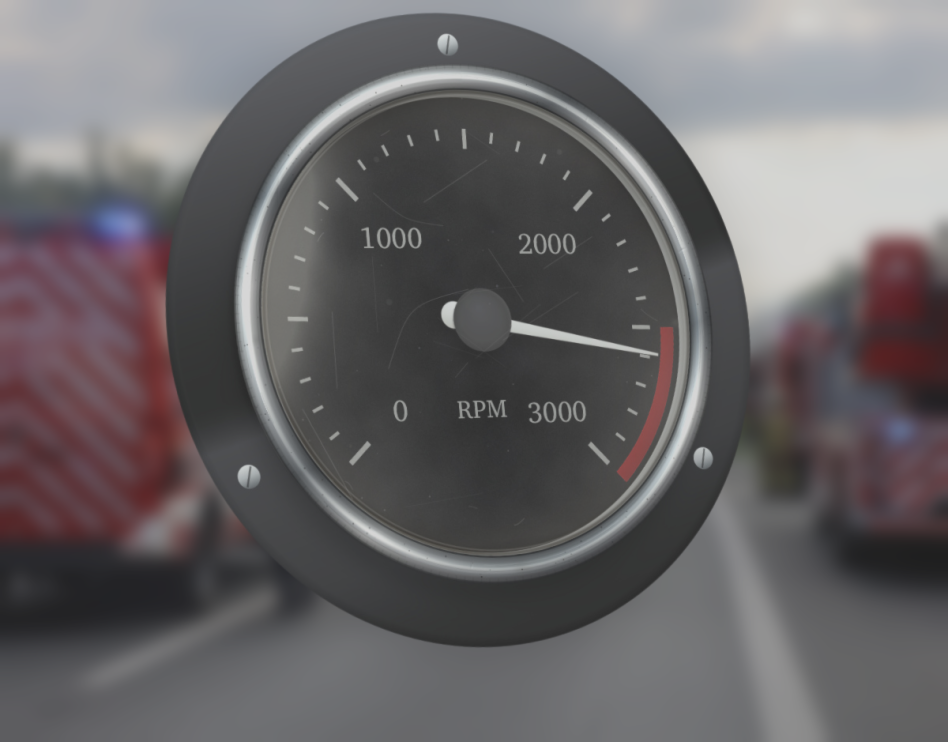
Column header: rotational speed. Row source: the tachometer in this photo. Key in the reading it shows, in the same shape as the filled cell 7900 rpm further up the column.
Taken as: 2600 rpm
